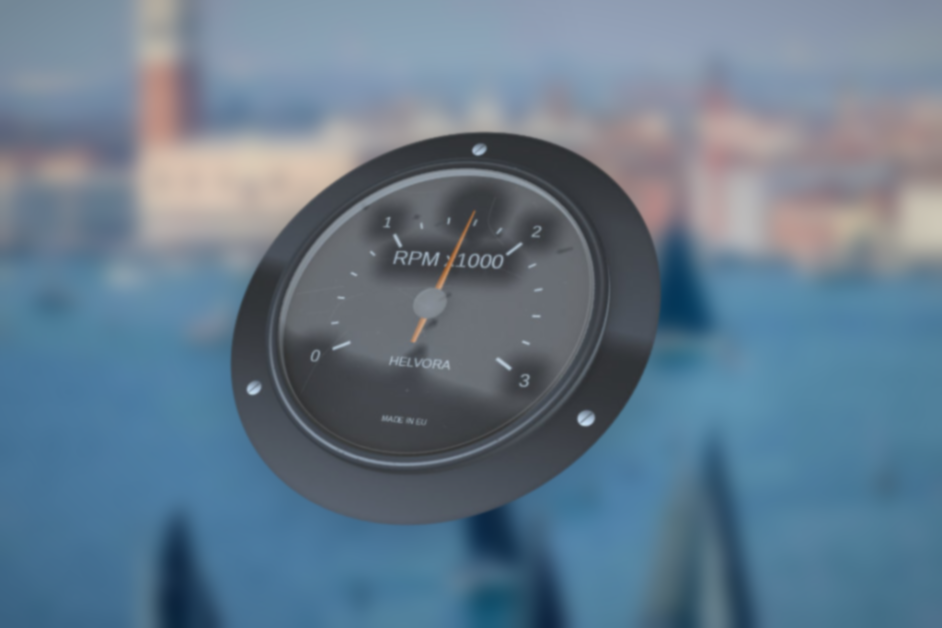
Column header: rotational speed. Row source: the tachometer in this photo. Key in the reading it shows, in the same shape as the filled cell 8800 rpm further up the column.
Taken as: 1600 rpm
